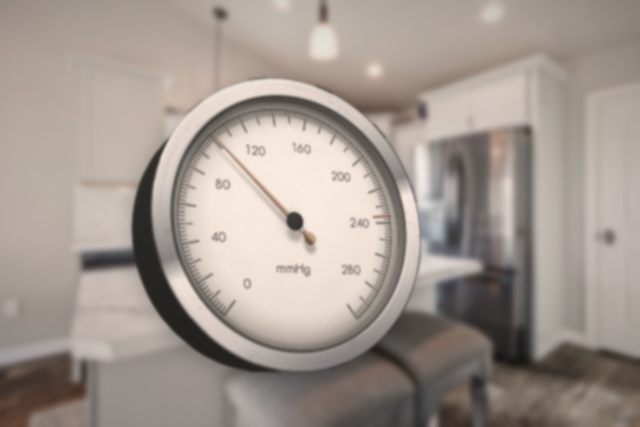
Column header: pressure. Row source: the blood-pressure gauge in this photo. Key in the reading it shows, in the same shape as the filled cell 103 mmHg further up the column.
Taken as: 100 mmHg
